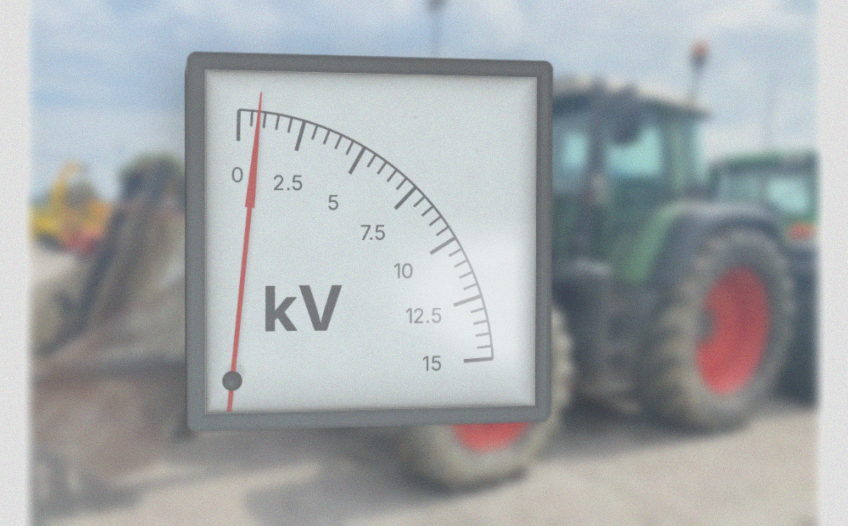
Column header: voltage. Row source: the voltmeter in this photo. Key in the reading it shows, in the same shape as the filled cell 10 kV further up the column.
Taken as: 0.75 kV
